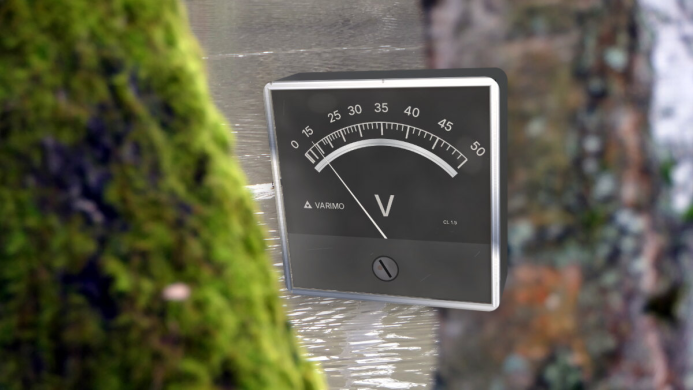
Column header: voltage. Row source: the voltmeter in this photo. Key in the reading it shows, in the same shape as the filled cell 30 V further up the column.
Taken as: 15 V
